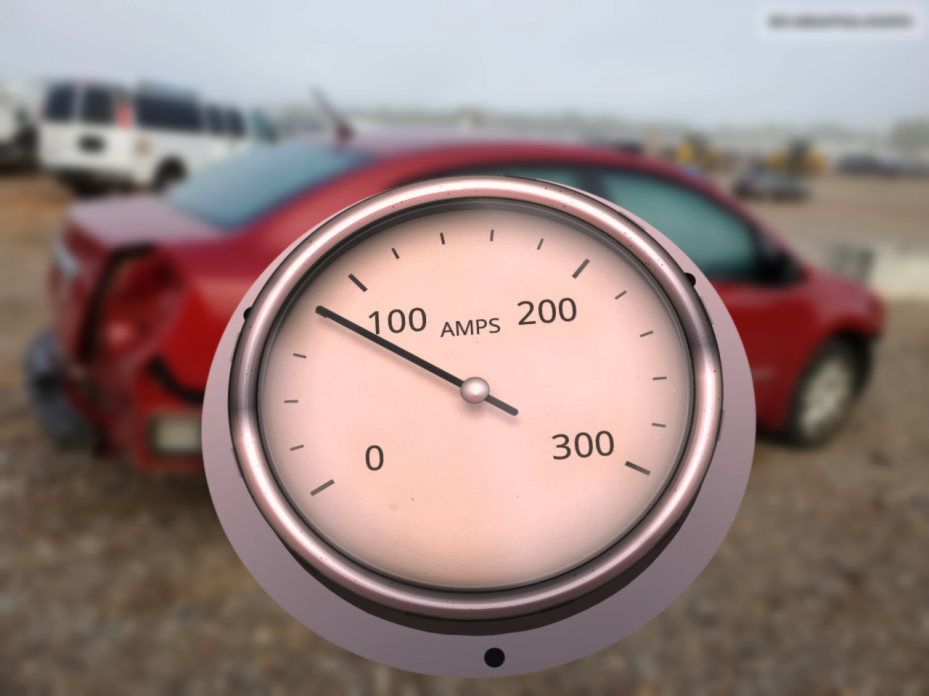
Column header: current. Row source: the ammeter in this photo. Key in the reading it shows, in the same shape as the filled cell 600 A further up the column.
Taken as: 80 A
